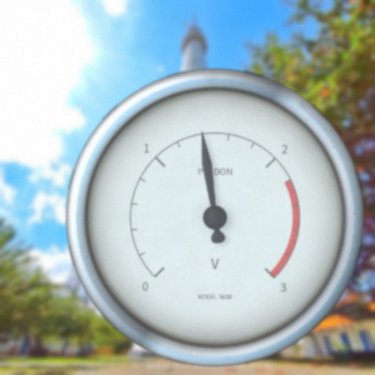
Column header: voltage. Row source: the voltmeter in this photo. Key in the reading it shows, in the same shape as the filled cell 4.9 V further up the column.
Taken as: 1.4 V
